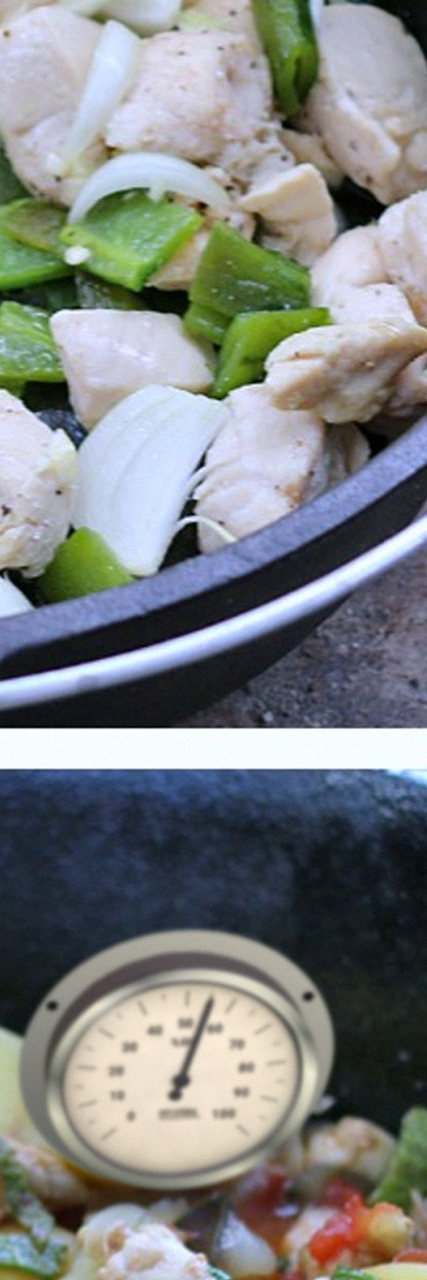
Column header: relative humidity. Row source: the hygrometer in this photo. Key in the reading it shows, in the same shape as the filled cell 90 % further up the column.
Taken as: 55 %
